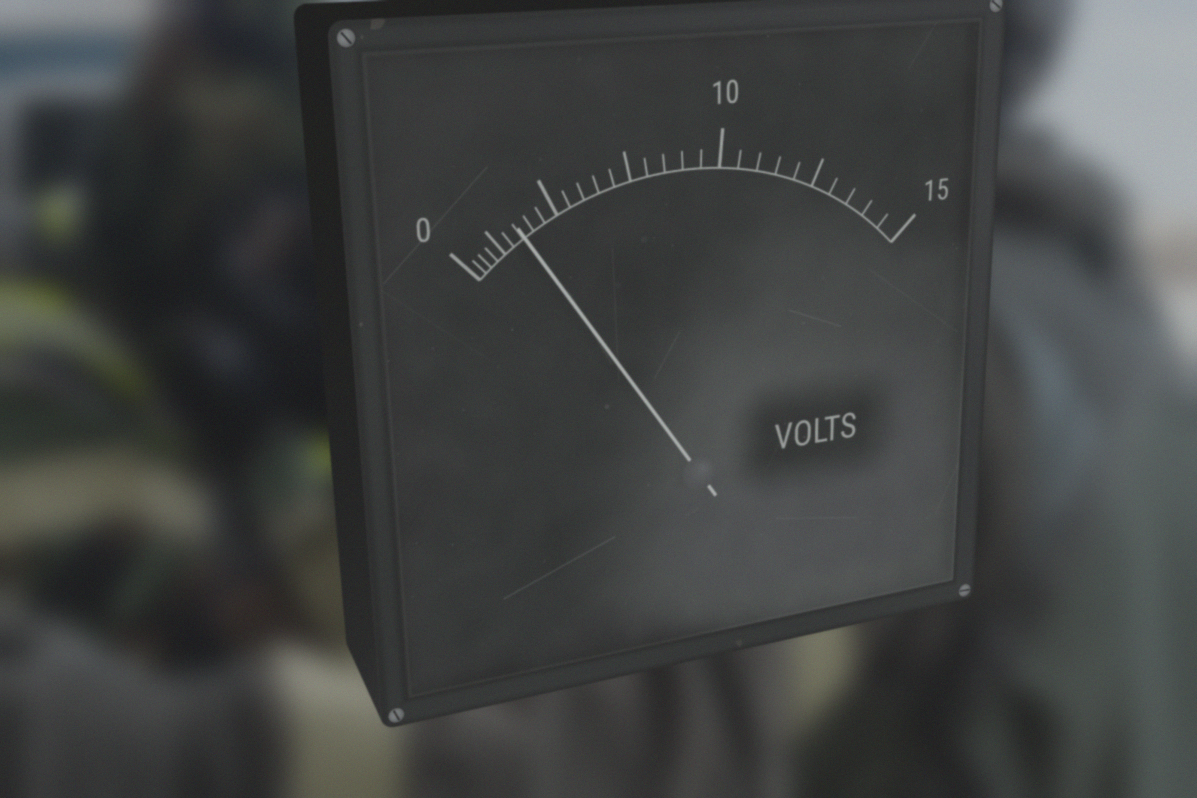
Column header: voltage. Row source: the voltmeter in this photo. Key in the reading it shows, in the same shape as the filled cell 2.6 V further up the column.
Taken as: 3.5 V
